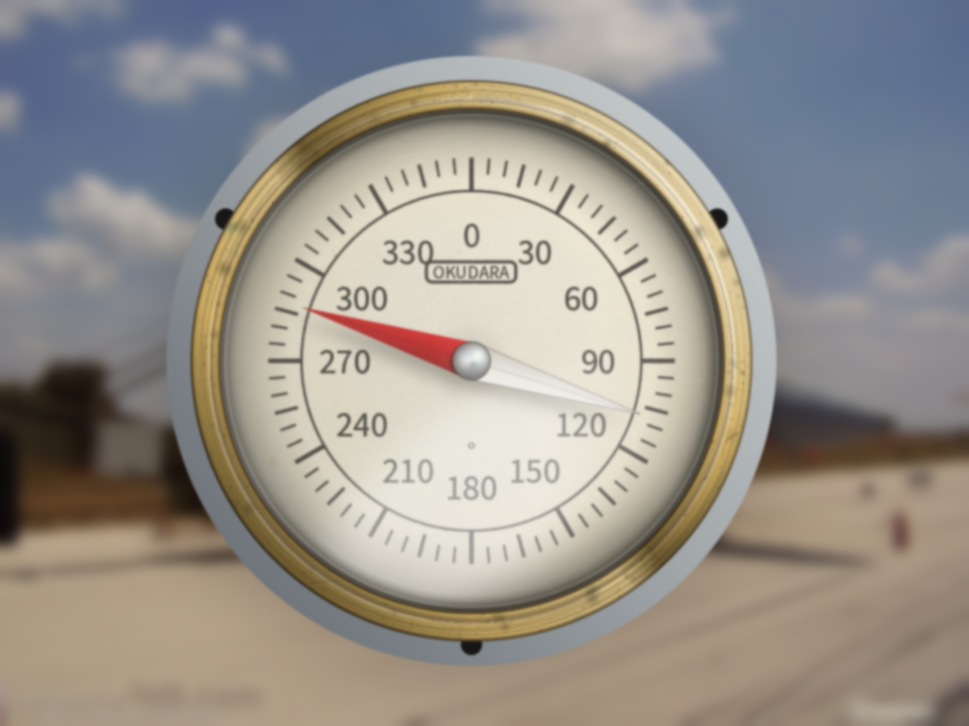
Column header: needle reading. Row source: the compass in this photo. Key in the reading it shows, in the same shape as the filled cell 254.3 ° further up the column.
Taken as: 287.5 °
